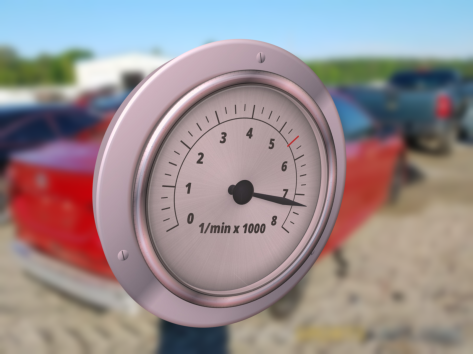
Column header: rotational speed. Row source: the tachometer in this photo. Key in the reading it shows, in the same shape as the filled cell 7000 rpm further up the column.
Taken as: 7250 rpm
